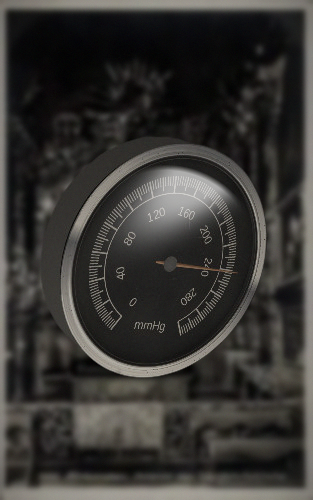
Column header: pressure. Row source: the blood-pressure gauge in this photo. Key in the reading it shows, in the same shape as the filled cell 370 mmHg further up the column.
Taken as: 240 mmHg
